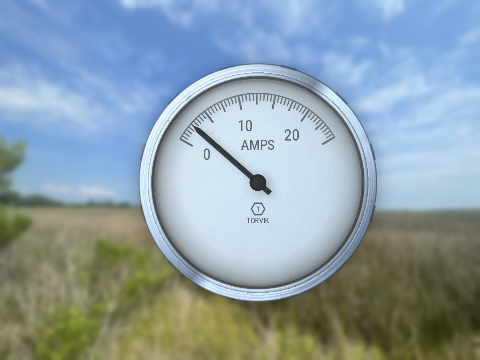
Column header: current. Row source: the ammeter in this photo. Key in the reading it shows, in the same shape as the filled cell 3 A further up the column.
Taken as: 2.5 A
